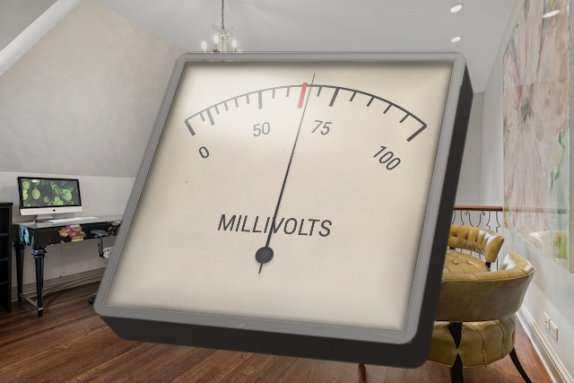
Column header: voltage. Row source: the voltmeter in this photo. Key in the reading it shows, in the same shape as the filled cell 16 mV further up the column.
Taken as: 67.5 mV
